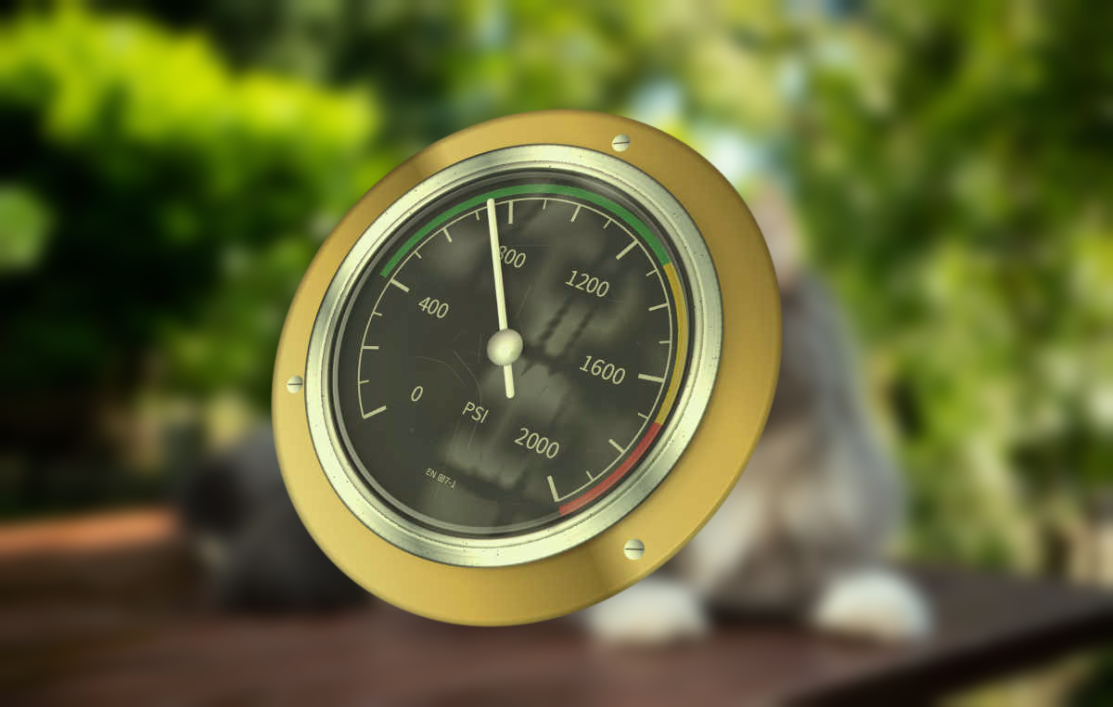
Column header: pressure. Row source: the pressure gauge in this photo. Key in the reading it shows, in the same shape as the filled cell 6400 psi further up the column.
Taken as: 750 psi
